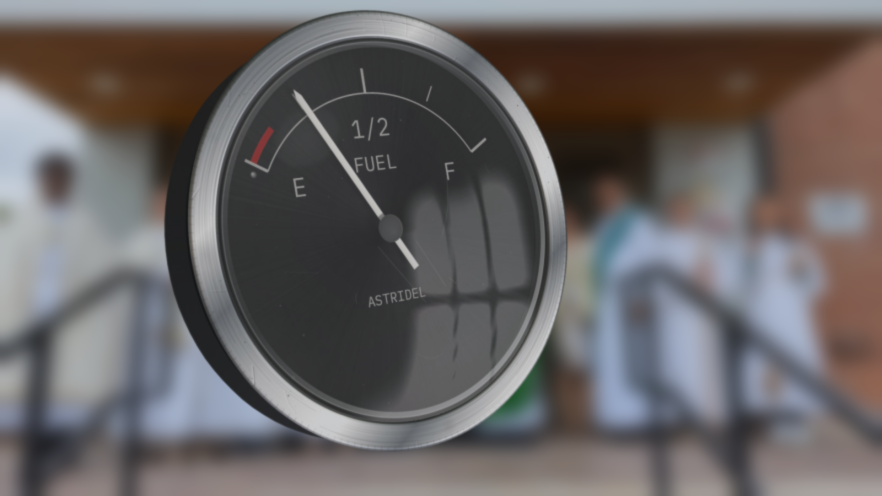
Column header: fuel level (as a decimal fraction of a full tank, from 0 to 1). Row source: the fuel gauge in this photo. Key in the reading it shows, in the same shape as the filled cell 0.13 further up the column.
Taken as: 0.25
